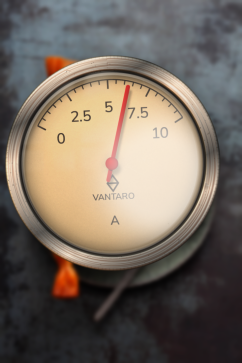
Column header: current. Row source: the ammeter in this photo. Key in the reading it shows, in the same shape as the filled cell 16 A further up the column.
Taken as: 6.25 A
